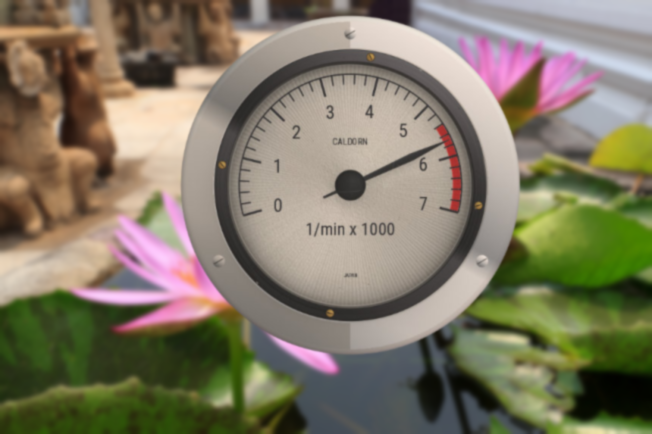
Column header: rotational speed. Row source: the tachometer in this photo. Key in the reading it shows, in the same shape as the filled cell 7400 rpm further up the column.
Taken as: 5700 rpm
